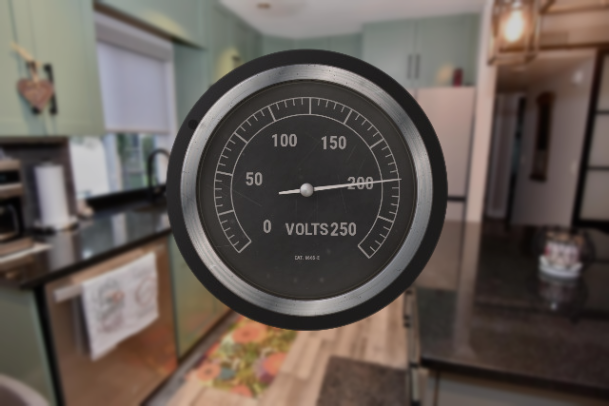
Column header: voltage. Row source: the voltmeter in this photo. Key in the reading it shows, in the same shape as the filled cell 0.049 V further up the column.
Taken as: 200 V
